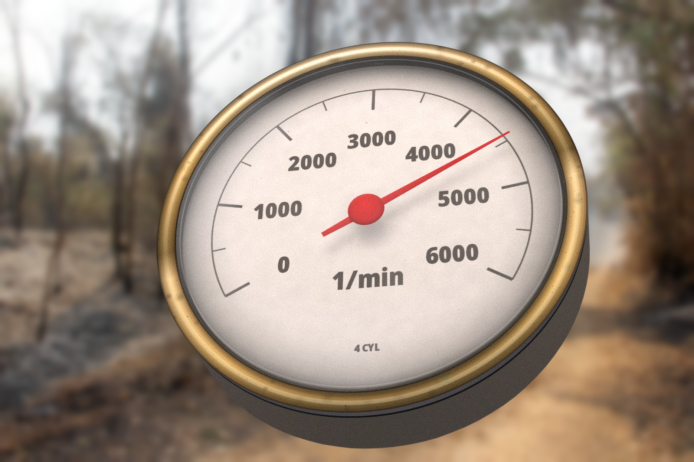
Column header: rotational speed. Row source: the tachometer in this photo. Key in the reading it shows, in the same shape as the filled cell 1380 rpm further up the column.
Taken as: 4500 rpm
